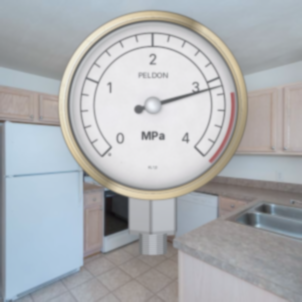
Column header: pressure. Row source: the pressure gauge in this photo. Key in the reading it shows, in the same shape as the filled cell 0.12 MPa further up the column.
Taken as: 3.1 MPa
